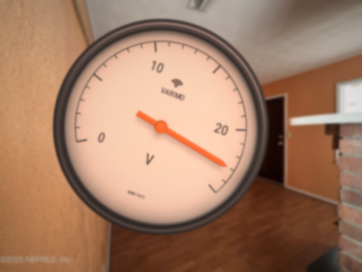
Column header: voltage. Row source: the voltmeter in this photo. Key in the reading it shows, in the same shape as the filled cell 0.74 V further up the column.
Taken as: 23 V
